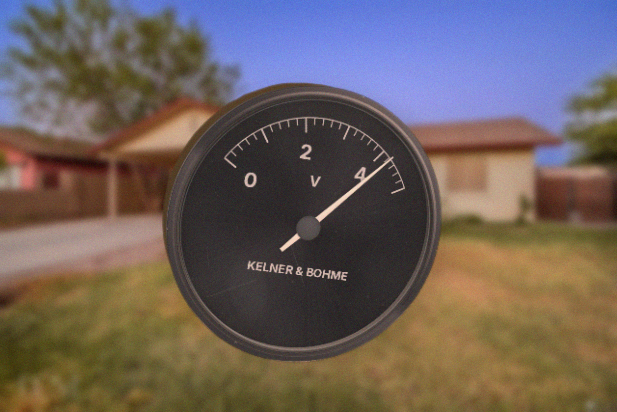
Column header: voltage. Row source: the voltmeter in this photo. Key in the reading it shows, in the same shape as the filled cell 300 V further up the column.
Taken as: 4.2 V
